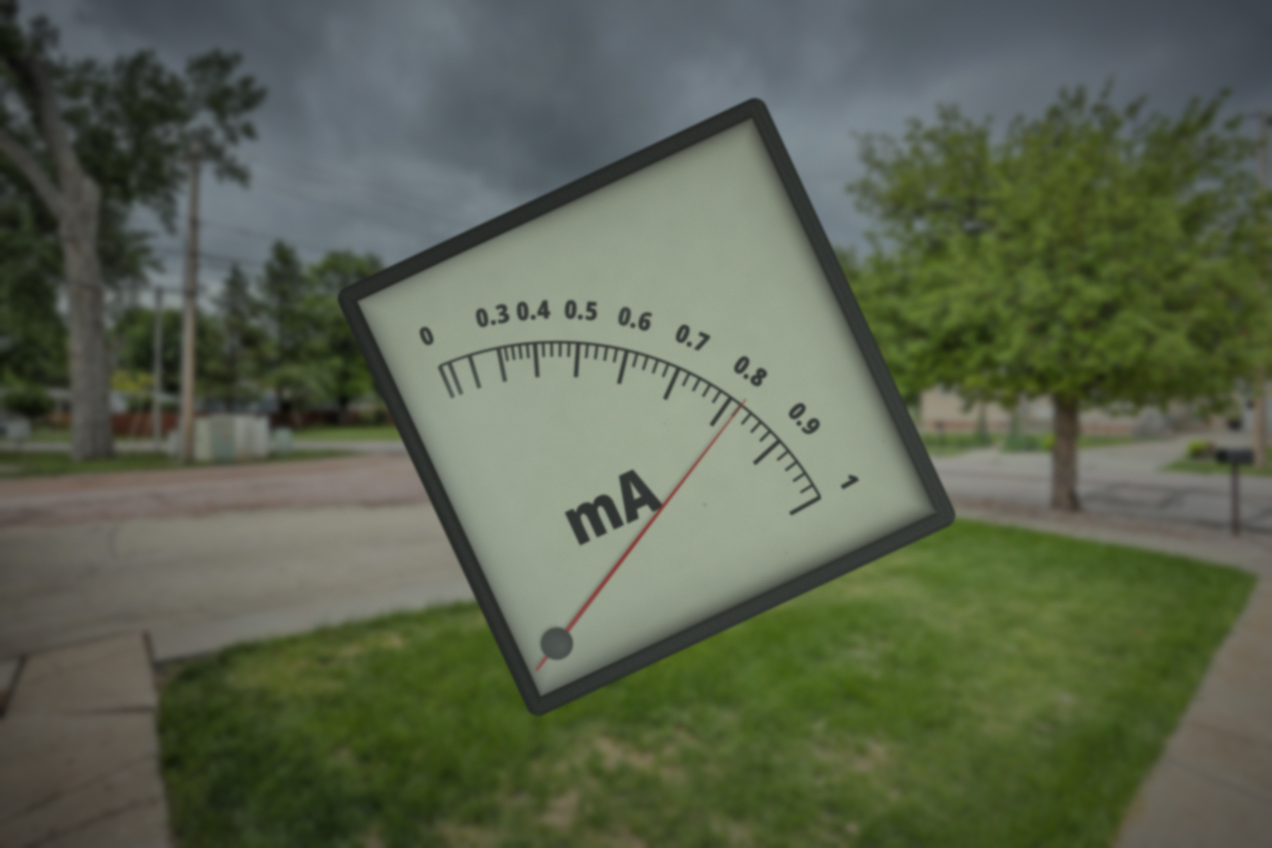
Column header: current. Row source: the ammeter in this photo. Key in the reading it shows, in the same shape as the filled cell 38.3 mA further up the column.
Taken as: 0.82 mA
